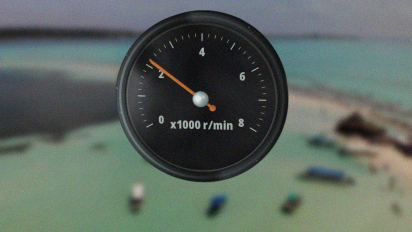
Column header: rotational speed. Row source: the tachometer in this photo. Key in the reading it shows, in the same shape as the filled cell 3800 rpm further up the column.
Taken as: 2200 rpm
